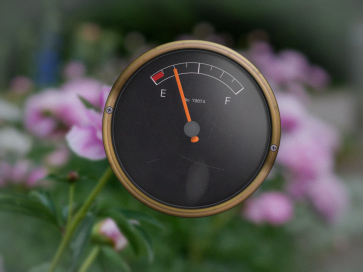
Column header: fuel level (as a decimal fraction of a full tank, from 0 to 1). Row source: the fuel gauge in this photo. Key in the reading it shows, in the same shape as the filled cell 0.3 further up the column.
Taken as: 0.25
